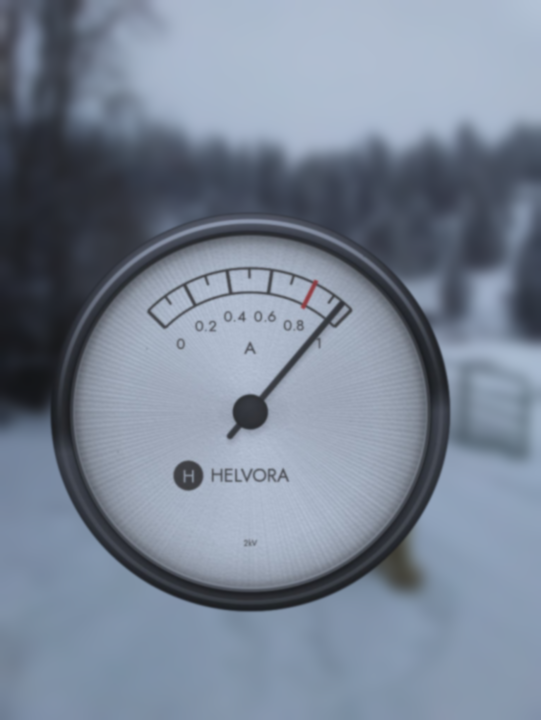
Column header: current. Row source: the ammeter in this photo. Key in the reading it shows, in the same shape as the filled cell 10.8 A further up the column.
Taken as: 0.95 A
